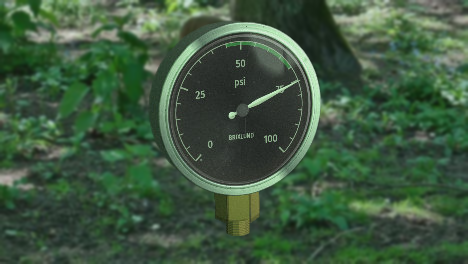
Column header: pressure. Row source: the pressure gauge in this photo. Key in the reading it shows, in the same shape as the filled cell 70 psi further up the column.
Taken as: 75 psi
